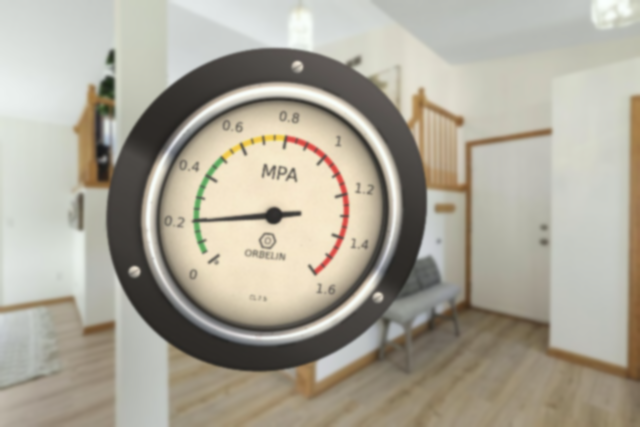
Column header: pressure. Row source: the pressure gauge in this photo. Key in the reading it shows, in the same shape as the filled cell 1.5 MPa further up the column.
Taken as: 0.2 MPa
